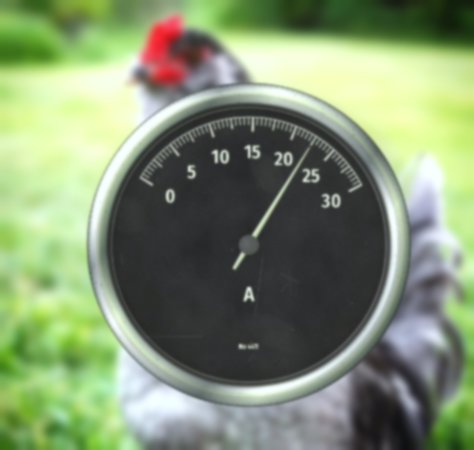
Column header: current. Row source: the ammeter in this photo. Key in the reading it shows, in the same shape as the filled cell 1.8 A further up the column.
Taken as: 22.5 A
